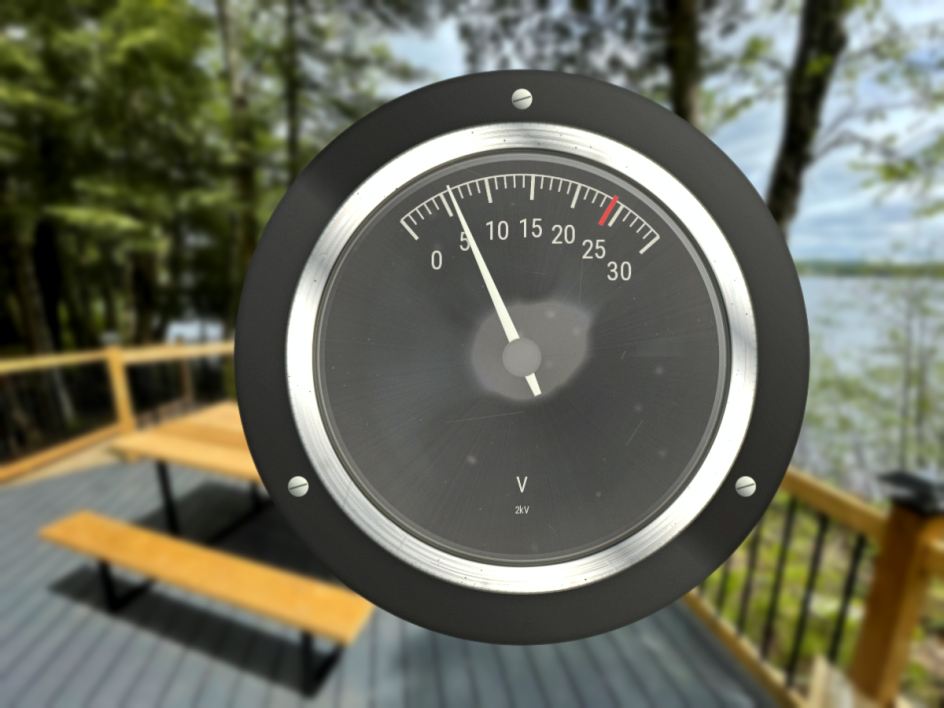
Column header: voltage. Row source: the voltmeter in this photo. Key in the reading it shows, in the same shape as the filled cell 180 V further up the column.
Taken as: 6 V
